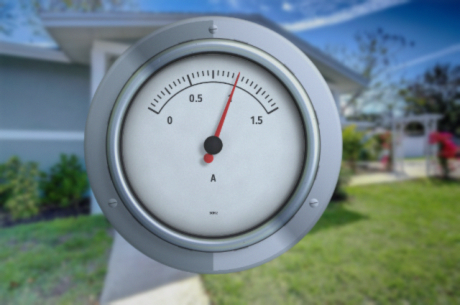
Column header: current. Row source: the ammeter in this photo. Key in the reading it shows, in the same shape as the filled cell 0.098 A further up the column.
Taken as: 1 A
